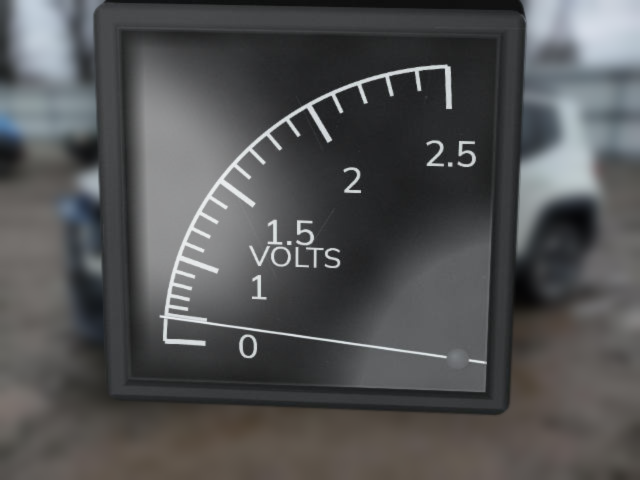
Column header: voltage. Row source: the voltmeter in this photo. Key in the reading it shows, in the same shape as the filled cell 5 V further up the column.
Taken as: 0.5 V
